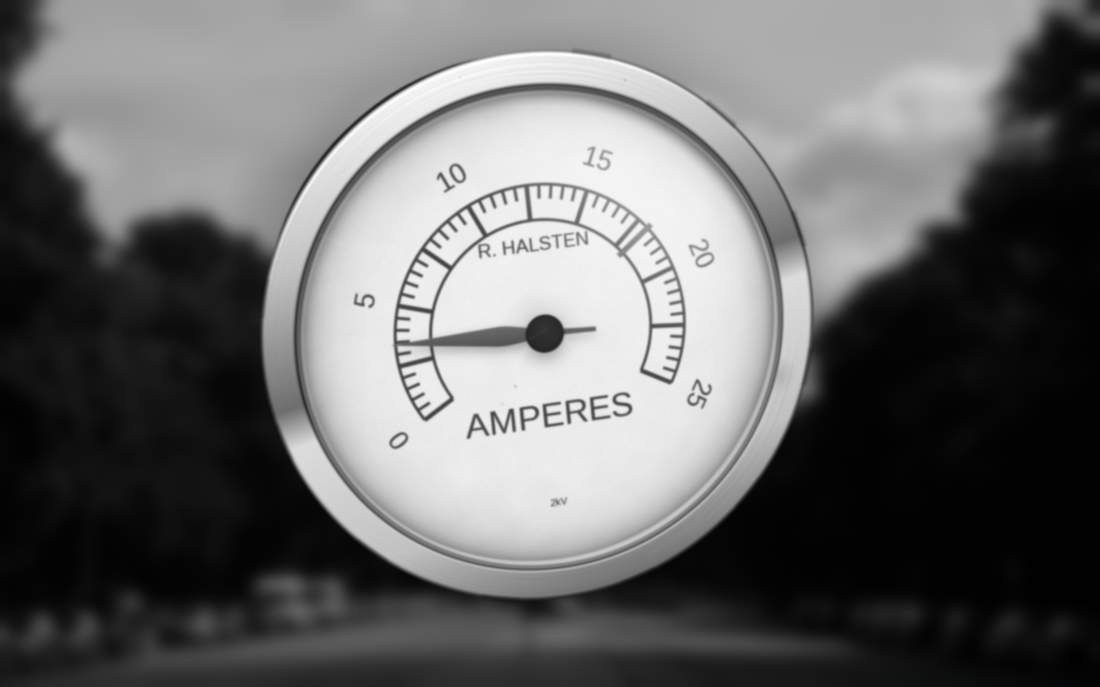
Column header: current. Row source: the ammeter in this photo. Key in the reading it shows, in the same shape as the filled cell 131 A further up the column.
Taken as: 3.5 A
